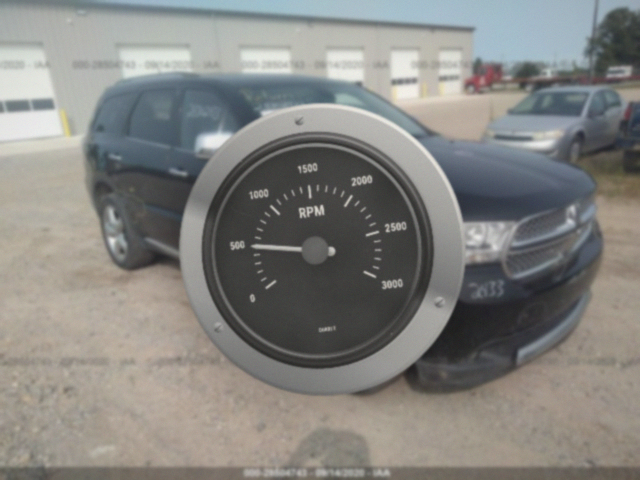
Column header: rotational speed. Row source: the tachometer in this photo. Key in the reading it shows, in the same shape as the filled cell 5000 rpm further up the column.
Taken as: 500 rpm
